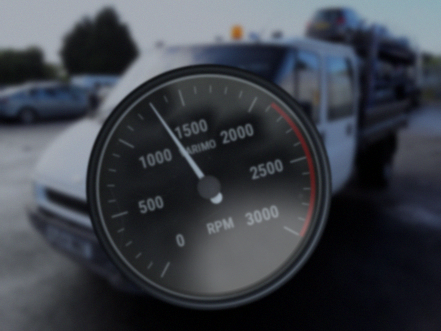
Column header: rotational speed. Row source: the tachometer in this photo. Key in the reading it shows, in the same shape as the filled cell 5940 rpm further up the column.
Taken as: 1300 rpm
